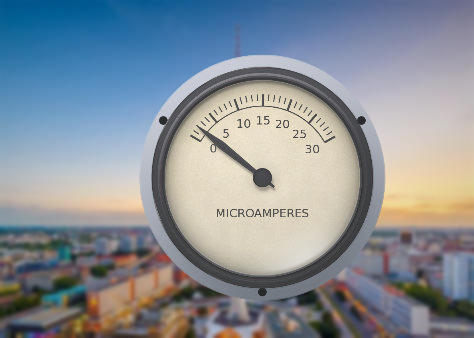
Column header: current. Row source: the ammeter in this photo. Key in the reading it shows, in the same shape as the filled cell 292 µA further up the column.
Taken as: 2 µA
